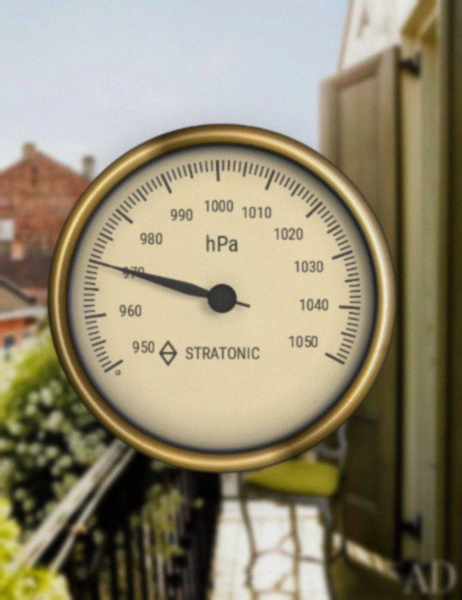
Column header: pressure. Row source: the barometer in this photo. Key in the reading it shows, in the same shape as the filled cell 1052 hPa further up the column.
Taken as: 970 hPa
